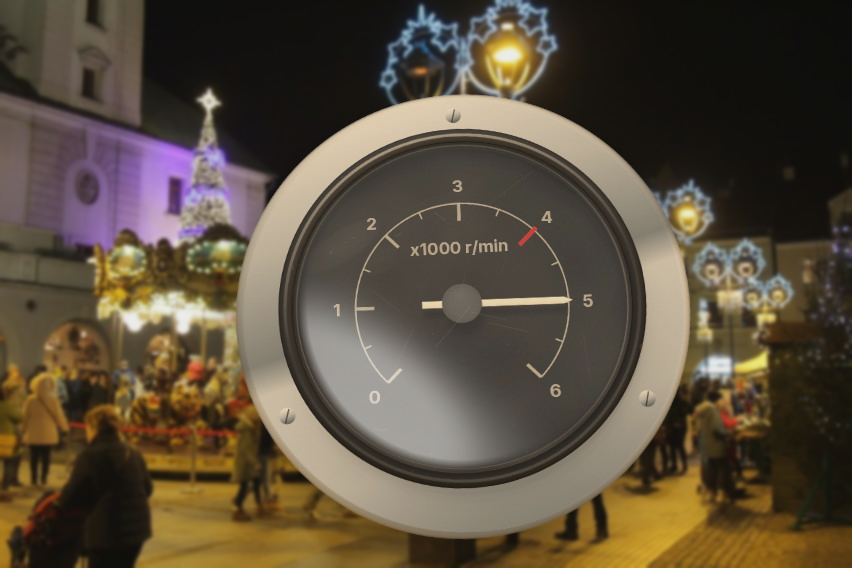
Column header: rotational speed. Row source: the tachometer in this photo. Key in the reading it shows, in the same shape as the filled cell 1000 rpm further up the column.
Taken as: 5000 rpm
